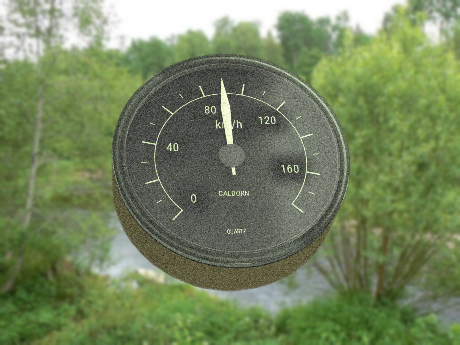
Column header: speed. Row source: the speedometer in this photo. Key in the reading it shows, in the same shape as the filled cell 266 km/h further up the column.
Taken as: 90 km/h
